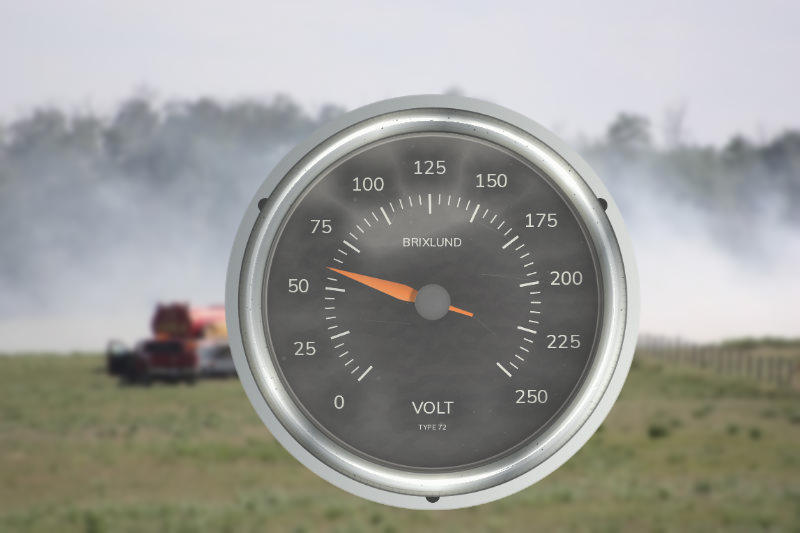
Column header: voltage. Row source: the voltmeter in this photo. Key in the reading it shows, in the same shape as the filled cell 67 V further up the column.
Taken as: 60 V
